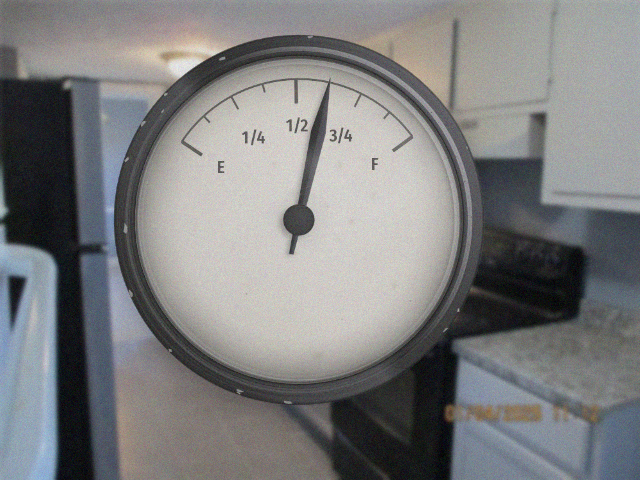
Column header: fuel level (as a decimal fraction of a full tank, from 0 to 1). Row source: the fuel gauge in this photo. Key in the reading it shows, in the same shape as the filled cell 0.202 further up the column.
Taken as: 0.625
